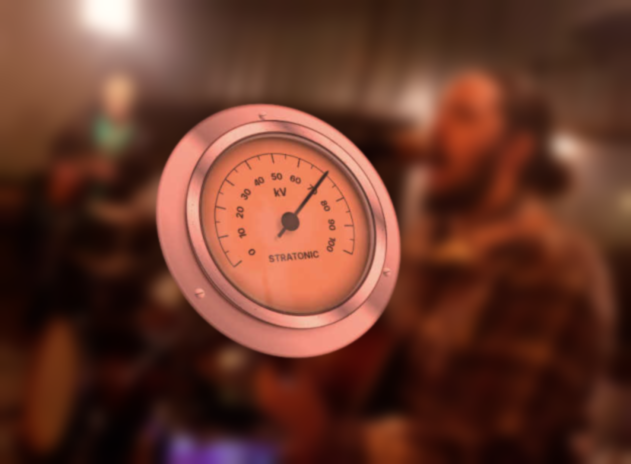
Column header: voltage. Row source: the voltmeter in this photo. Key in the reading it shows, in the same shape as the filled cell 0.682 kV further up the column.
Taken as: 70 kV
